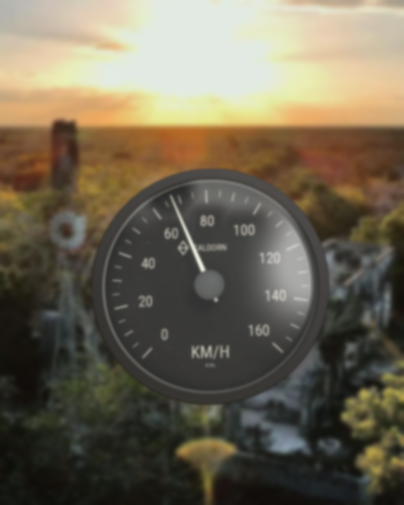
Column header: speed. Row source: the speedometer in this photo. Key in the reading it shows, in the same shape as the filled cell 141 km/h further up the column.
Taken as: 67.5 km/h
